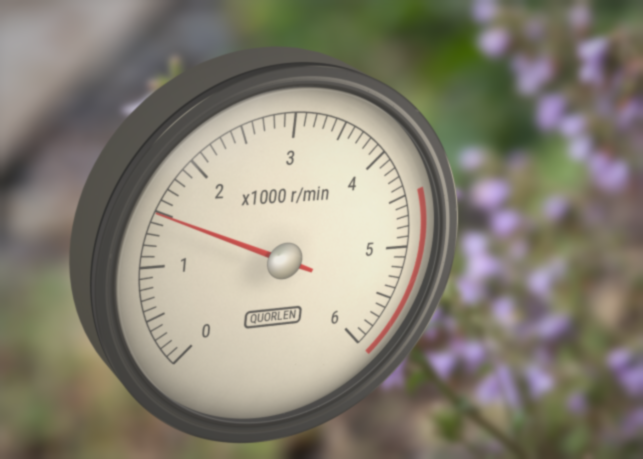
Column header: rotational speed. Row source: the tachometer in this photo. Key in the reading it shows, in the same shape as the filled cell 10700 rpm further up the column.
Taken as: 1500 rpm
